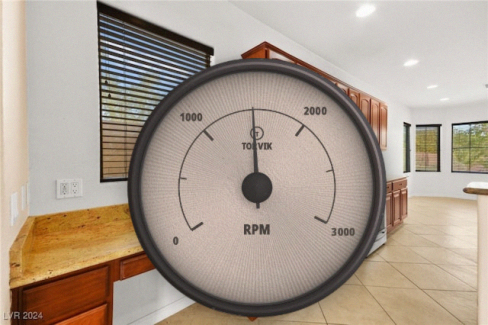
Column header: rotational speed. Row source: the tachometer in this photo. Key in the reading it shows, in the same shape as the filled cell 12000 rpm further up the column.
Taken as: 1500 rpm
